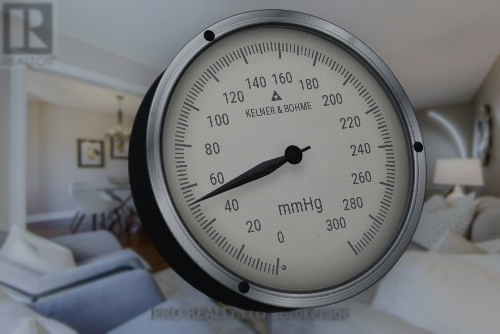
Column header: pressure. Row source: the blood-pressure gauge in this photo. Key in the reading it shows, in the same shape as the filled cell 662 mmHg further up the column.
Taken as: 52 mmHg
